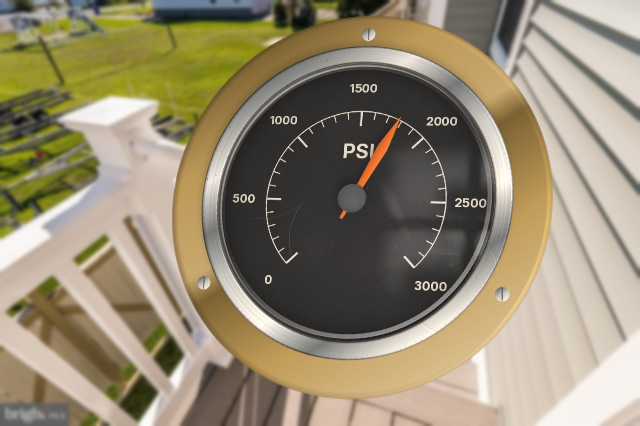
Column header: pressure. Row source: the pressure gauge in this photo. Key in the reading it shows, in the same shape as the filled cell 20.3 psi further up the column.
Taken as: 1800 psi
